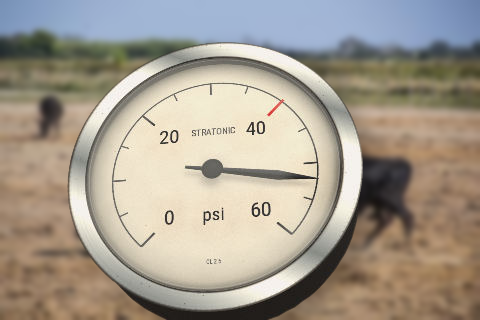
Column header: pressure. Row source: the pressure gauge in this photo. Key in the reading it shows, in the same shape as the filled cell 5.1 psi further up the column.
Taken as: 52.5 psi
